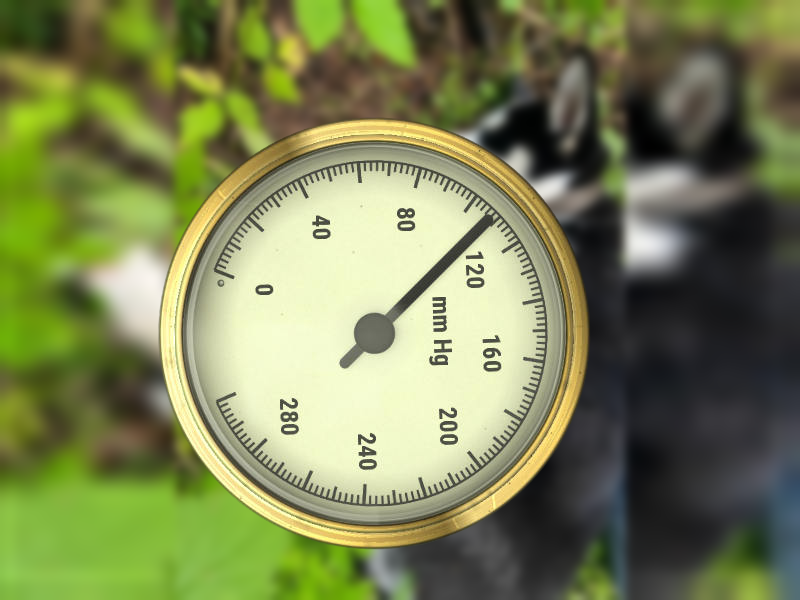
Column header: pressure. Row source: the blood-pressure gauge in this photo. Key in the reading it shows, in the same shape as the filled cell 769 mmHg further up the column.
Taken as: 108 mmHg
